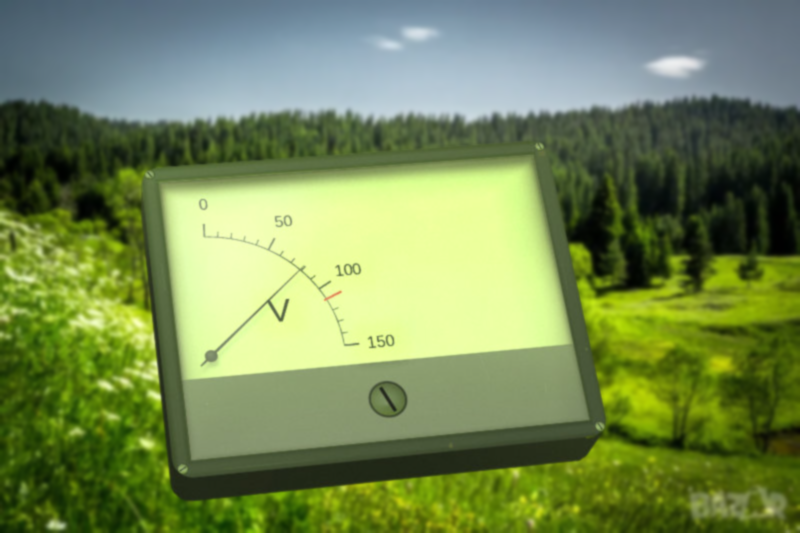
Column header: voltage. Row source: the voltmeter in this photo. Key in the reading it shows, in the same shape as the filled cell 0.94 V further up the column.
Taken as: 80 V
